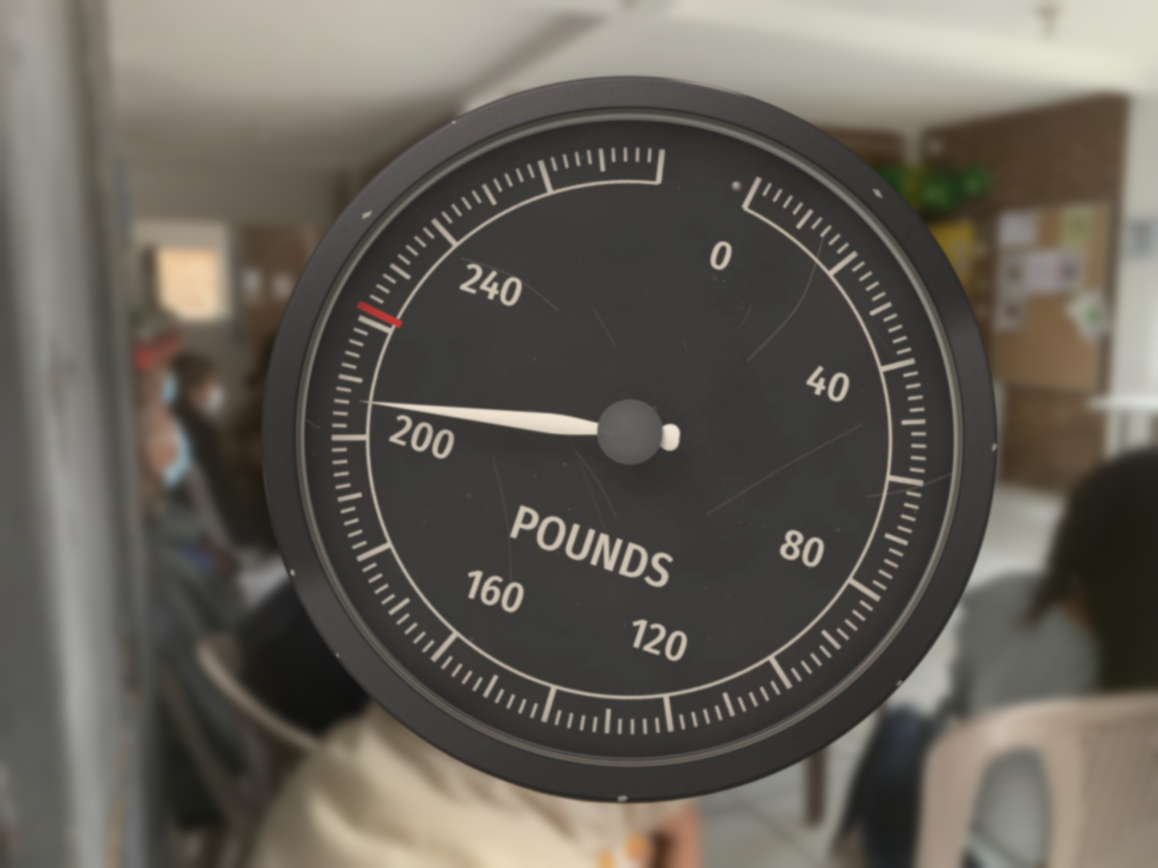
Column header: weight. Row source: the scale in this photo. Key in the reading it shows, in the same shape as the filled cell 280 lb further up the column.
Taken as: 206 lb
